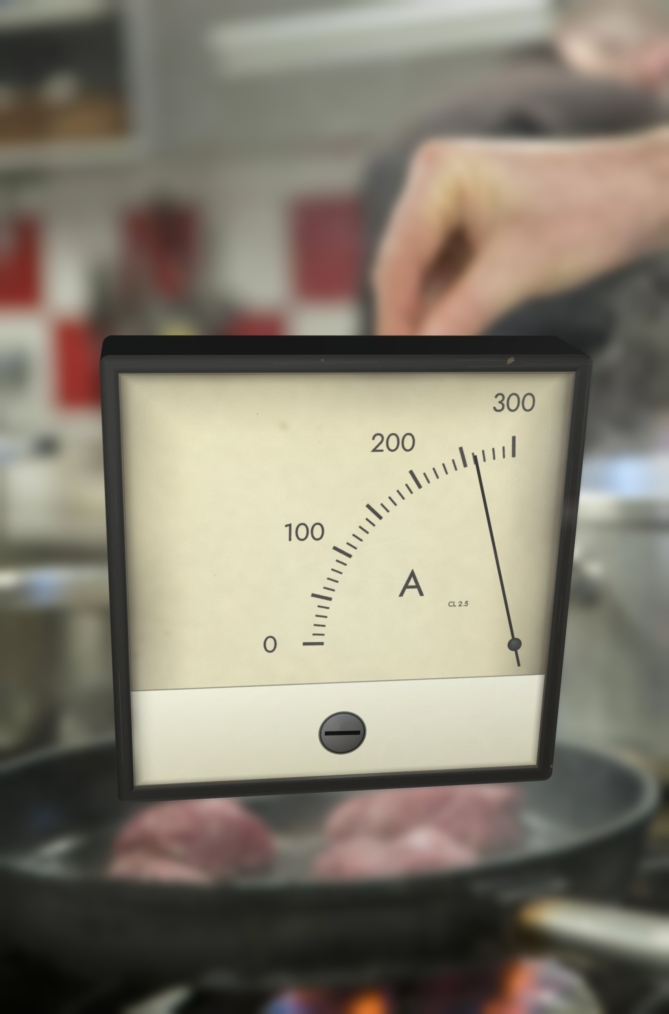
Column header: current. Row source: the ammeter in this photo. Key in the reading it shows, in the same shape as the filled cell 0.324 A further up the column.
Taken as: 260 A
